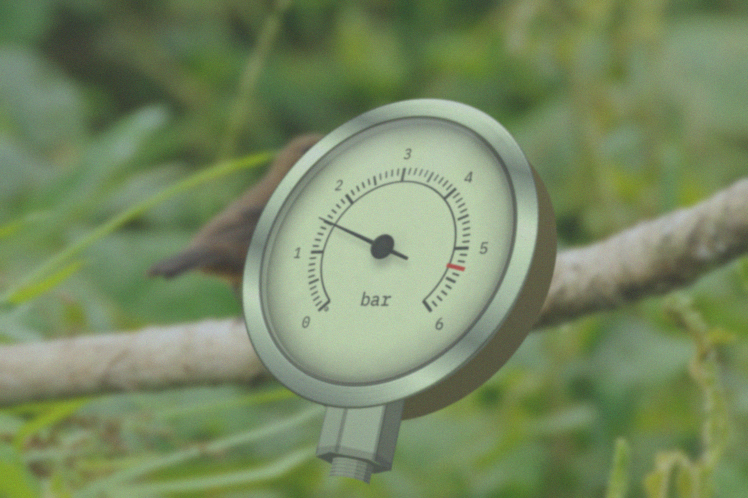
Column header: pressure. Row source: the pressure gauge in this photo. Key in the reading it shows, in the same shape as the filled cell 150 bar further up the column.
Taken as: 1.5 bar
